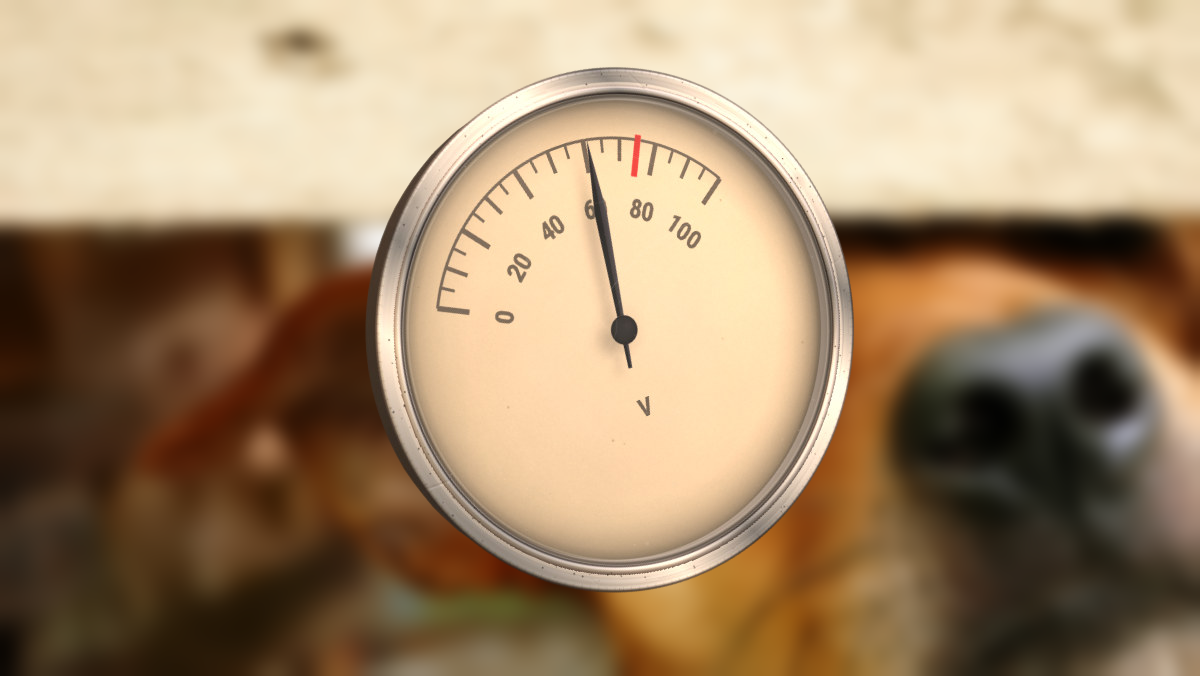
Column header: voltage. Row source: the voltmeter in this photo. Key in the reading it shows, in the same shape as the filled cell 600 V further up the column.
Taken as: 60 V
